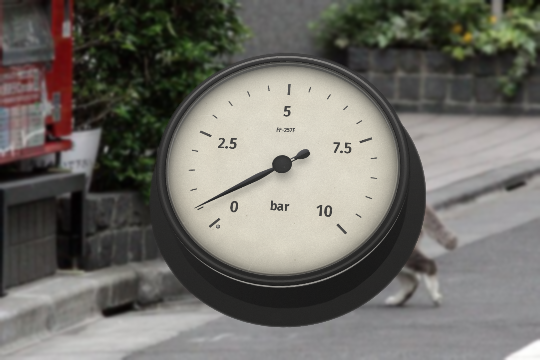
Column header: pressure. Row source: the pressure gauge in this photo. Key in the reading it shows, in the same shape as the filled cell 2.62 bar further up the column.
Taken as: 0.5 bar
